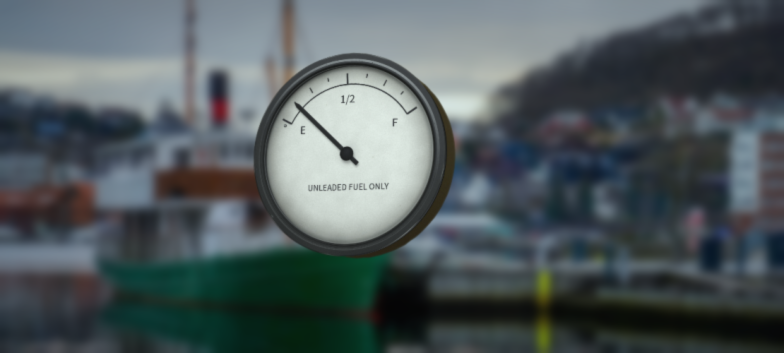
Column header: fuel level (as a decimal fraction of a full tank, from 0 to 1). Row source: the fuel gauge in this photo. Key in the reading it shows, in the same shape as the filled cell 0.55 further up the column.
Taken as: 0.125
